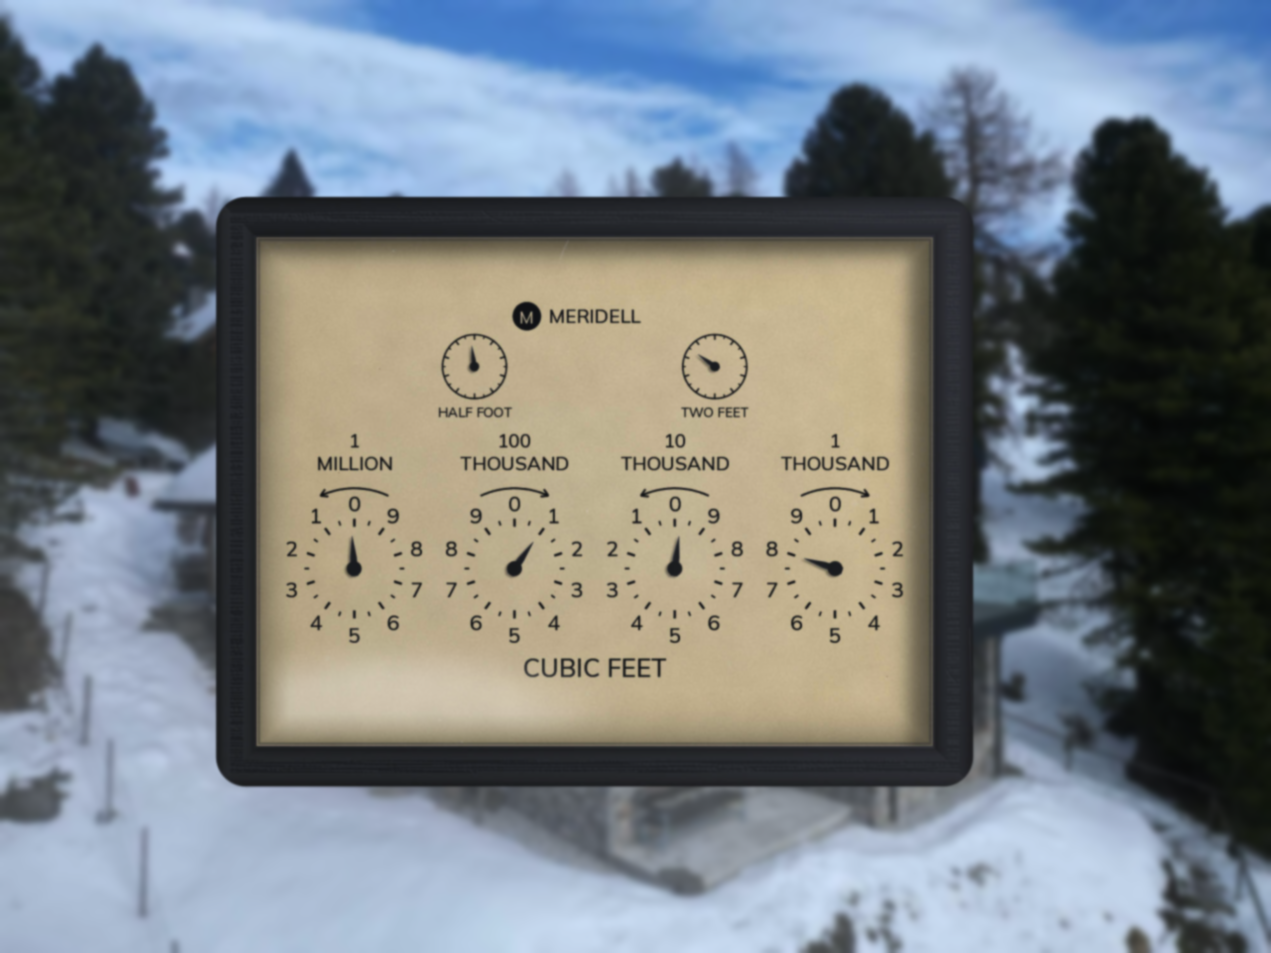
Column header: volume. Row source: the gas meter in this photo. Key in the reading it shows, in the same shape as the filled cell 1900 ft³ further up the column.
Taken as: 9800 ft³
